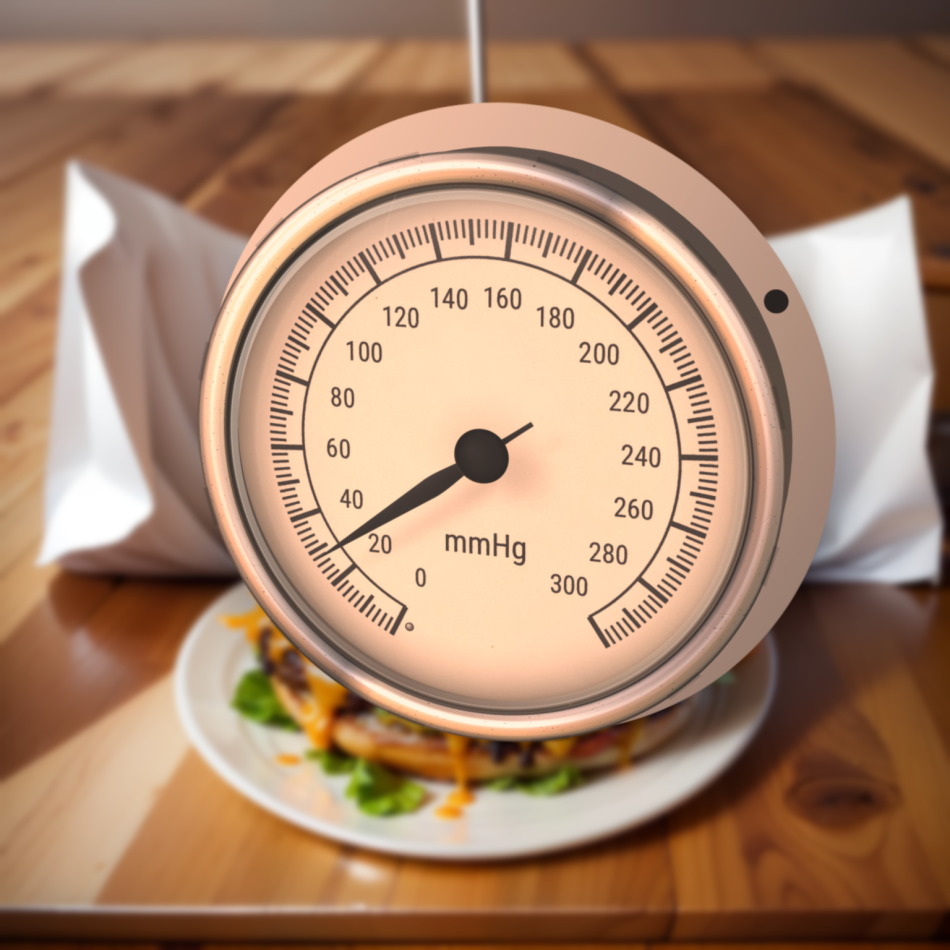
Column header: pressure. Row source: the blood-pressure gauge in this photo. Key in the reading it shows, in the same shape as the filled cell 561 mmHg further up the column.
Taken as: 28 mmHg
